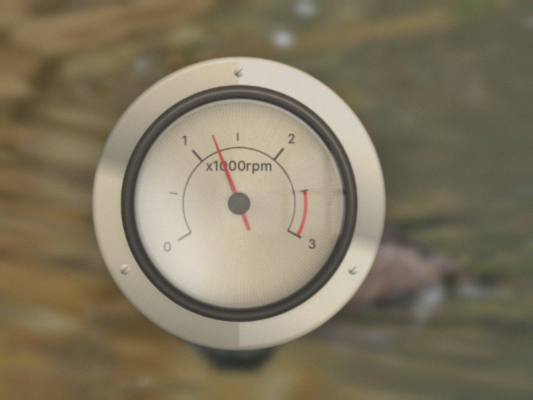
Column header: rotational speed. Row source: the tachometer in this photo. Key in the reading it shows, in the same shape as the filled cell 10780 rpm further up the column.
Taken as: 1250 rpm
